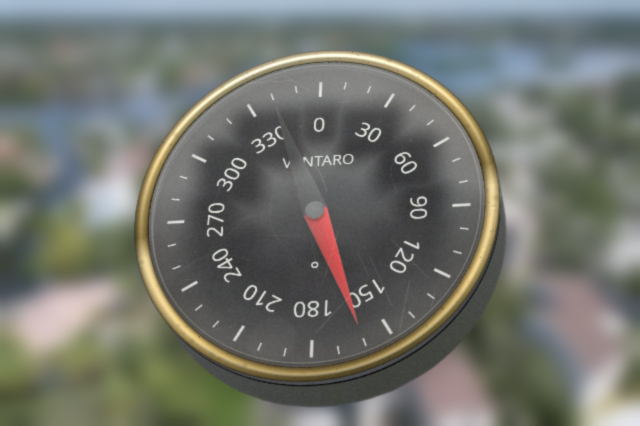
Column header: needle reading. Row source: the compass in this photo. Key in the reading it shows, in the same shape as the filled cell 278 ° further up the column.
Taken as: 160 °
